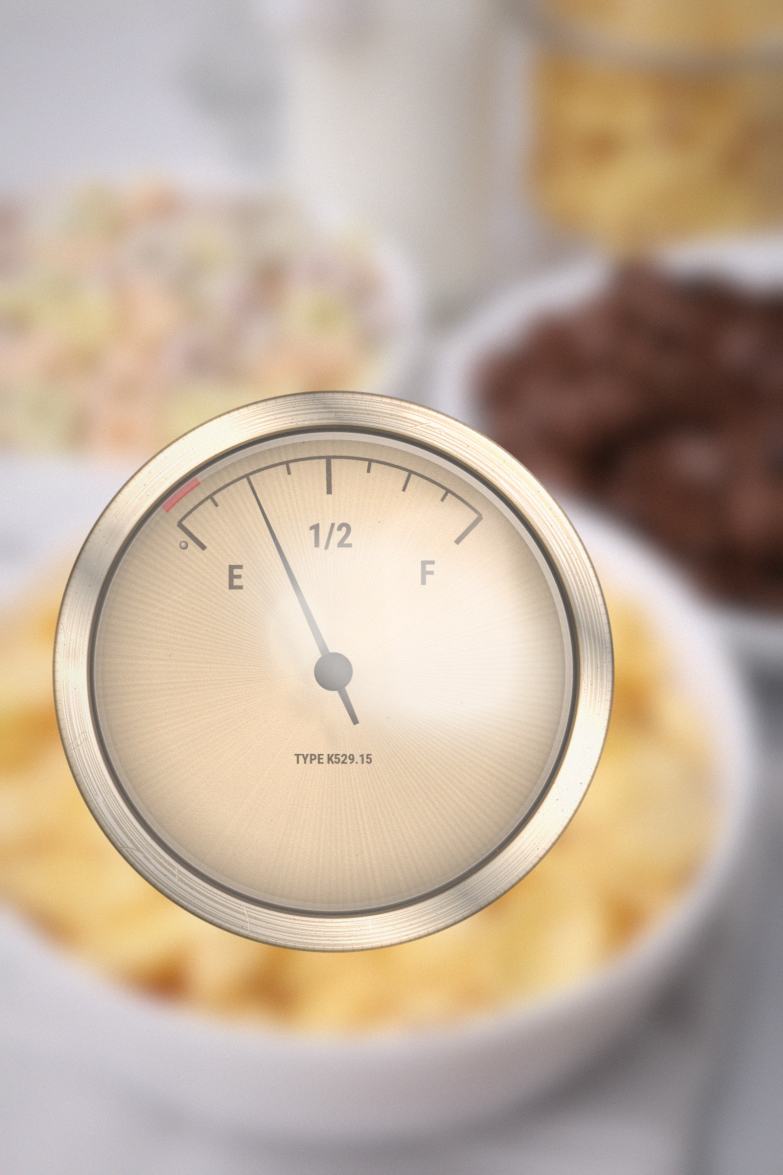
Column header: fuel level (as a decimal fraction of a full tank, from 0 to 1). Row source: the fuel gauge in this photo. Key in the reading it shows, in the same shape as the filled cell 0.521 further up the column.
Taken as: 0.25
